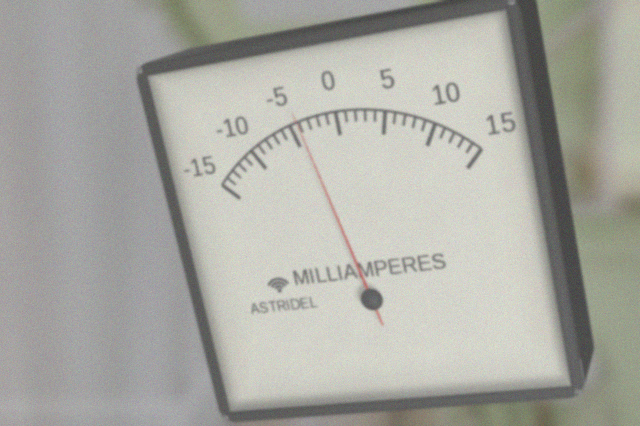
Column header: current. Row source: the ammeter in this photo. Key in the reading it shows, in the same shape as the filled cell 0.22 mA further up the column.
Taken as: -4 mA
